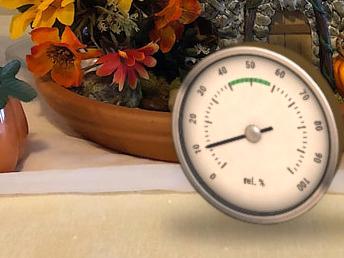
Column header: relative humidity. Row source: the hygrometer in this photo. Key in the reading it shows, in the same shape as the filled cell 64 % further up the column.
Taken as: 10 %
